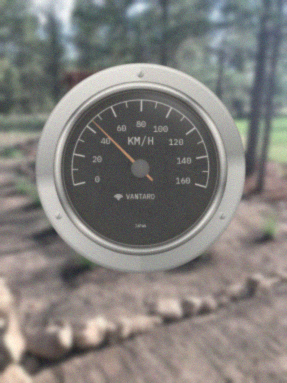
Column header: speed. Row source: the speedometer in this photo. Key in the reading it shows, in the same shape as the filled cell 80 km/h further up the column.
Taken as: 45 km/h
